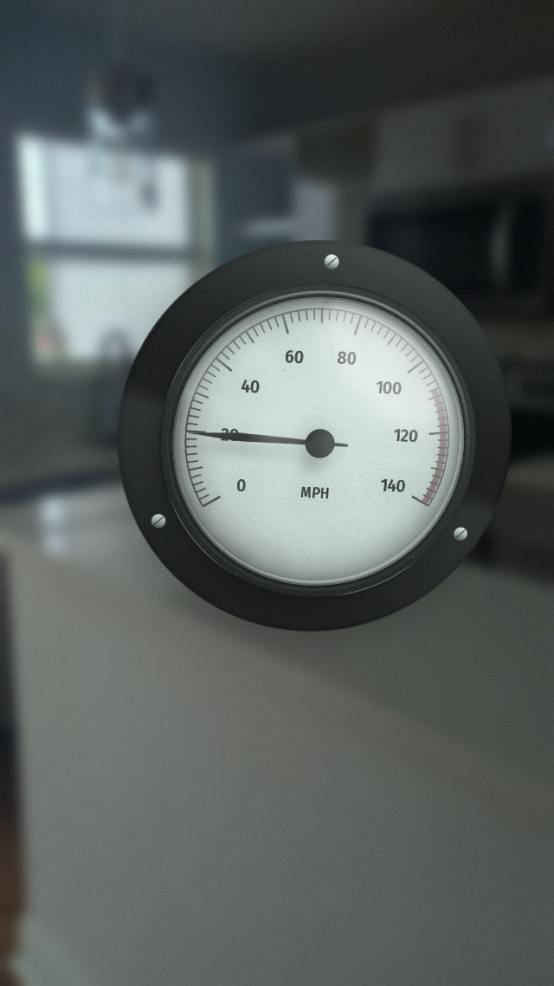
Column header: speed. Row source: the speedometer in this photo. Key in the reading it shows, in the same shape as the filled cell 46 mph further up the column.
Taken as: 20 mph
